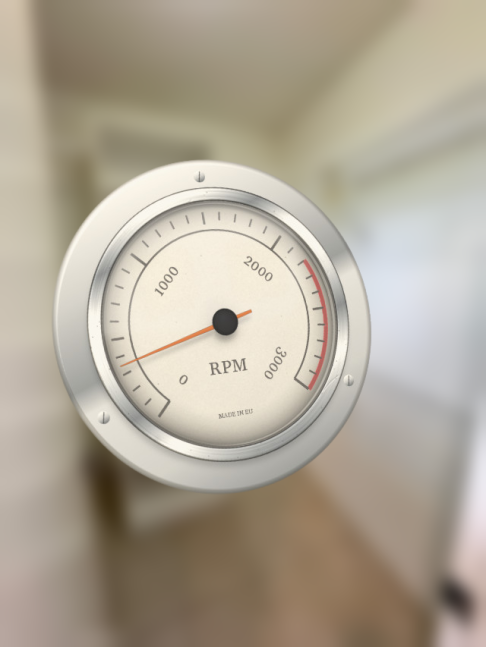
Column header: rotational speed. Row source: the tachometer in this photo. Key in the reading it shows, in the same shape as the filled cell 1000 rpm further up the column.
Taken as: 350 rpm
